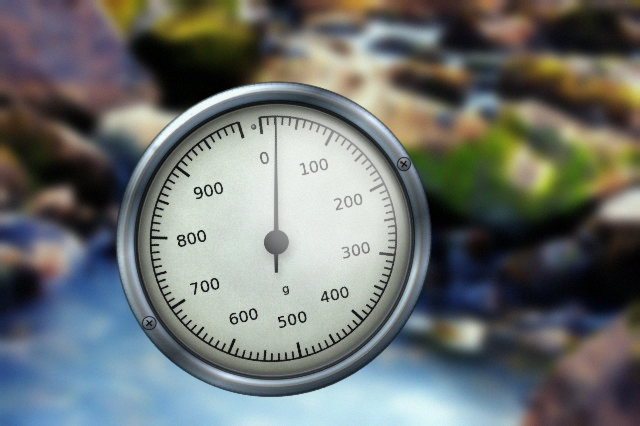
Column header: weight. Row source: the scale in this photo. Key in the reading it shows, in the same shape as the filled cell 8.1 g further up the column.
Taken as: 20 g
